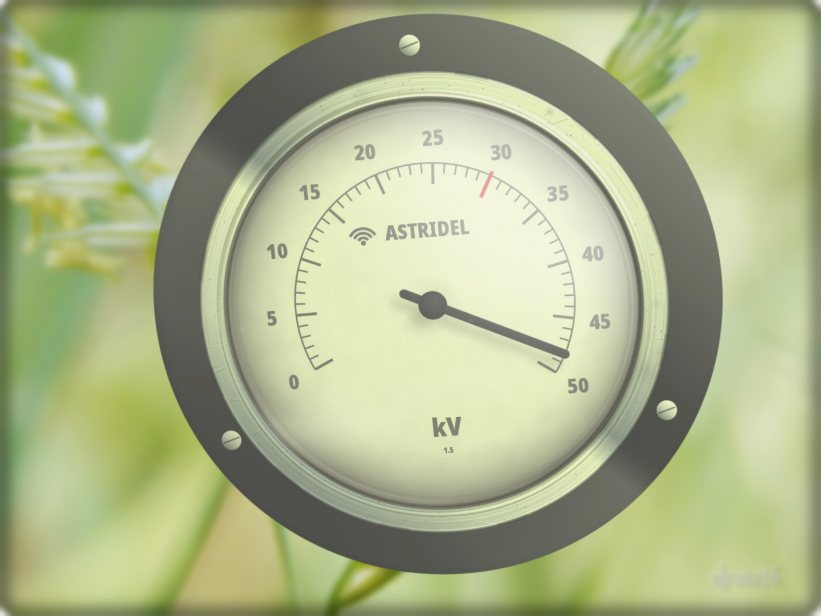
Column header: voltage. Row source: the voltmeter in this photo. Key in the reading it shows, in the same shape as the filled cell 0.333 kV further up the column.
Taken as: 48 kV
